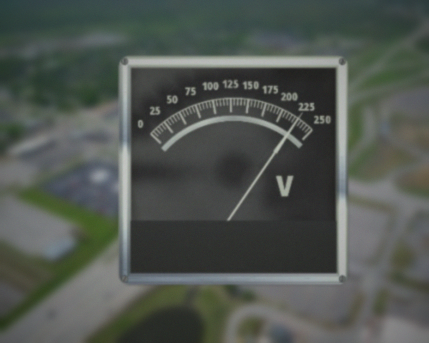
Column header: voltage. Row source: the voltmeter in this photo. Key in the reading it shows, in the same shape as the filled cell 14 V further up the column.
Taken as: 225 V
